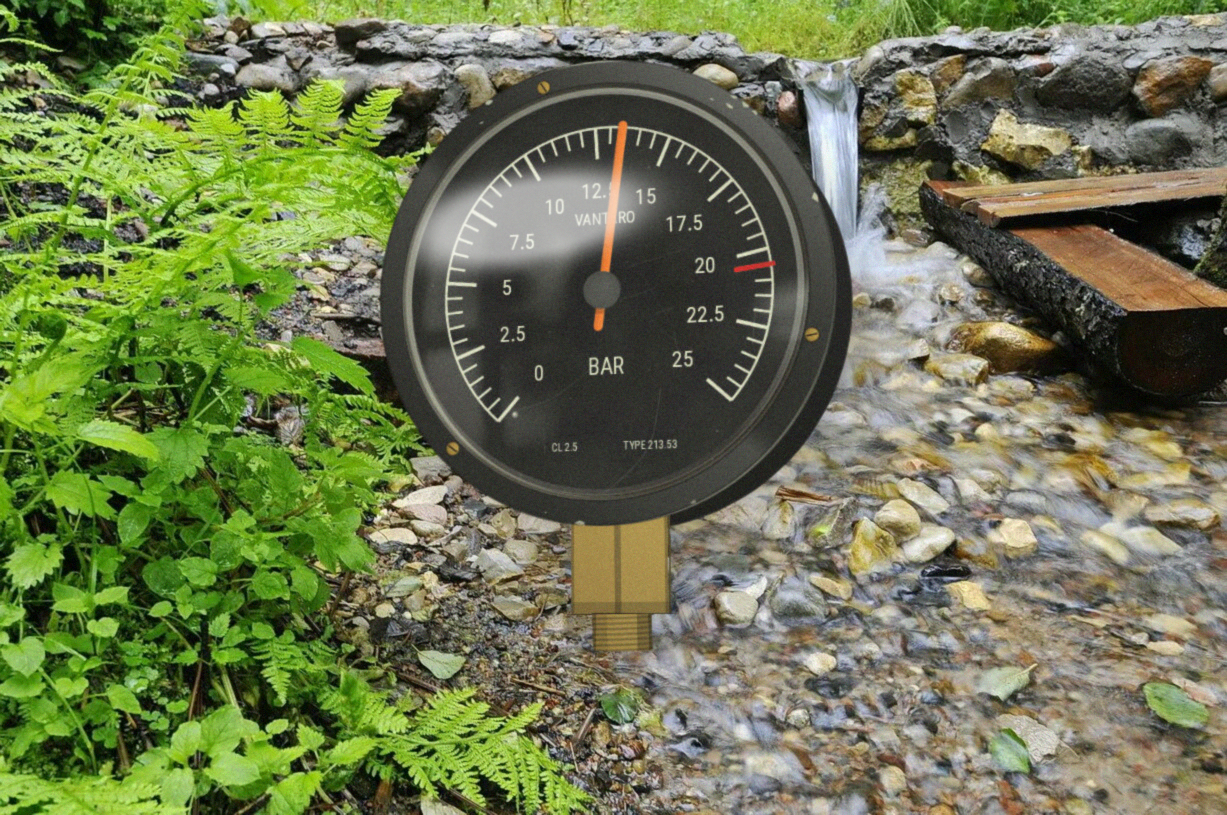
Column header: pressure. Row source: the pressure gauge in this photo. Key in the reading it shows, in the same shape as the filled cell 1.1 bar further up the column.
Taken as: 13.5 bar
